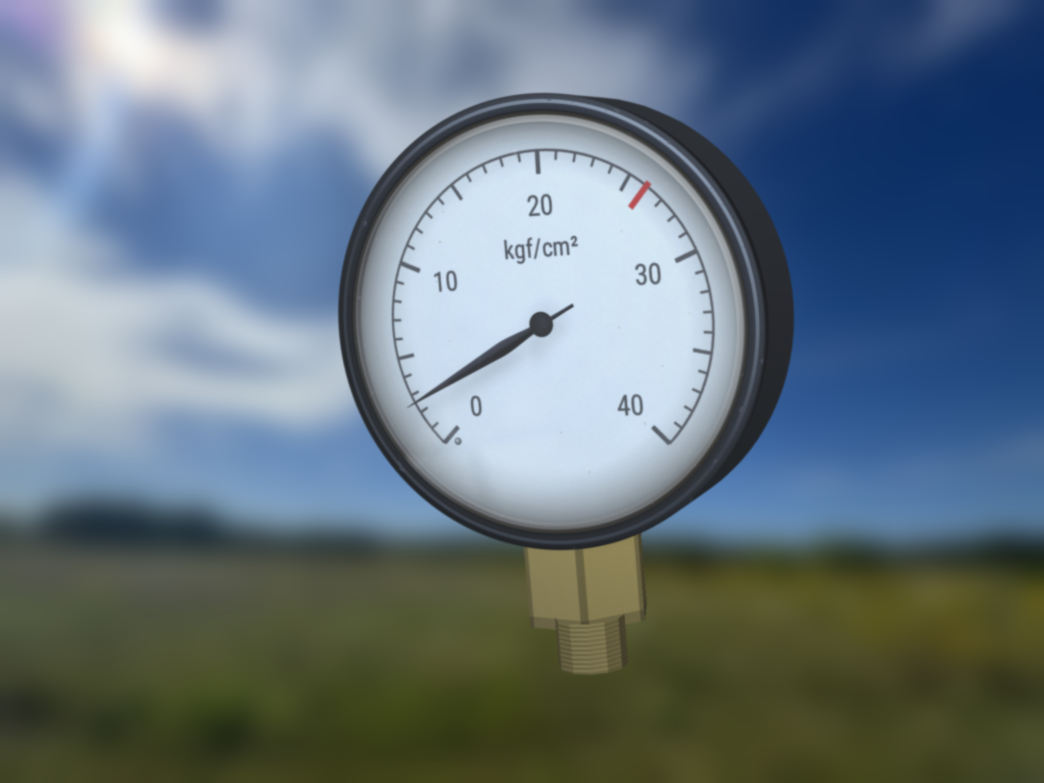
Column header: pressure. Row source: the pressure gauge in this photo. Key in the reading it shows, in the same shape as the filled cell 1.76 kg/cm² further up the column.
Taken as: 2.5 kg/cm²
